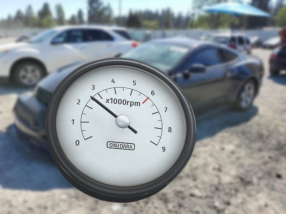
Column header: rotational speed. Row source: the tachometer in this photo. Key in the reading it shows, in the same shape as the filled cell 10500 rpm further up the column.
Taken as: 2500 rpm
